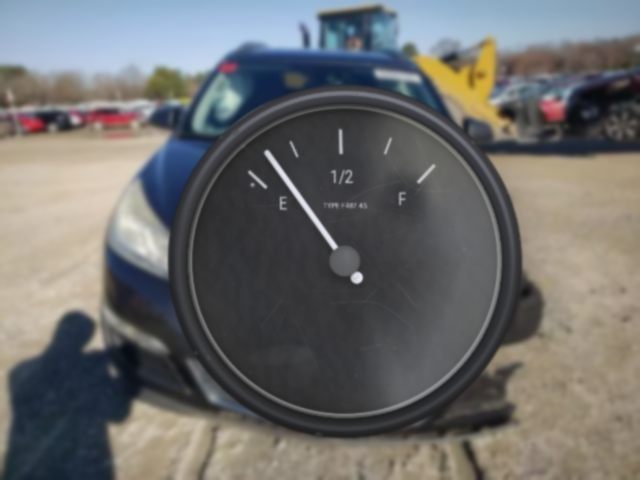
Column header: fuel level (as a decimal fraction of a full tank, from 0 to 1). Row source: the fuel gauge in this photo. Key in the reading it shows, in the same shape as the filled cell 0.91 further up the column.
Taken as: 0.125
